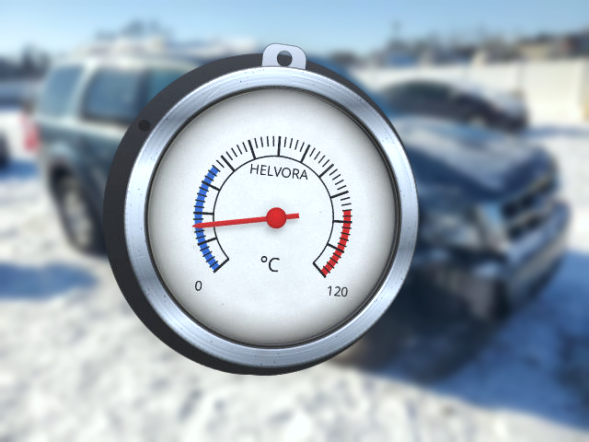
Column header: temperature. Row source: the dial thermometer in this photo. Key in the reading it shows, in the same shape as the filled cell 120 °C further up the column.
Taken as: 16 °C
